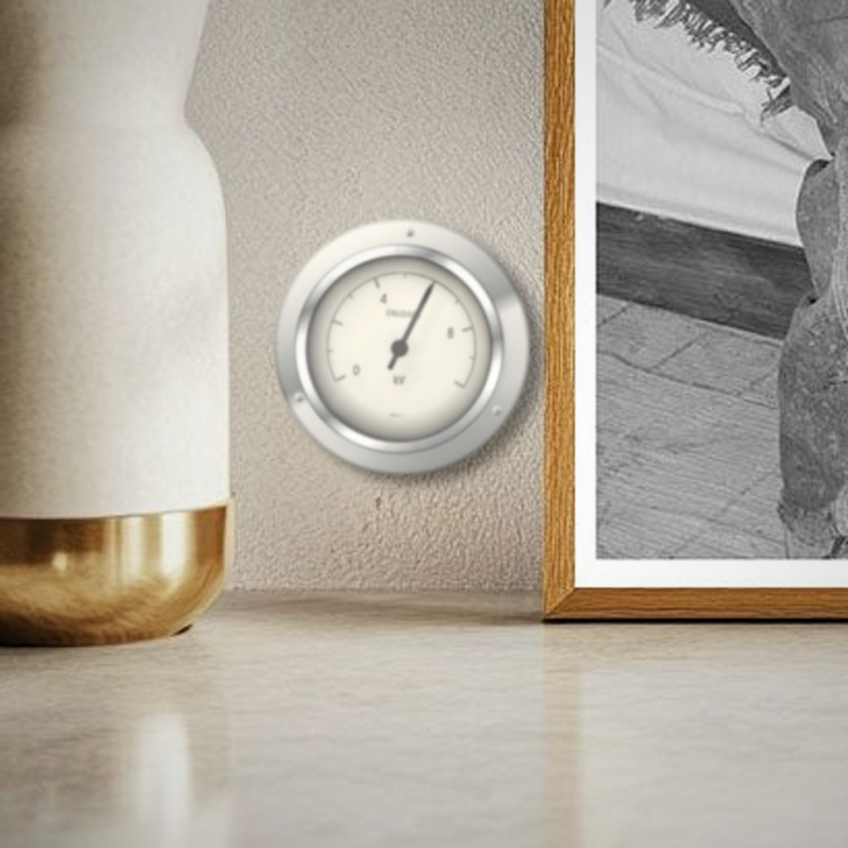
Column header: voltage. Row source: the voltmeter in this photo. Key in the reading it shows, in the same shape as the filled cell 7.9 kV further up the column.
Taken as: 6 kV
